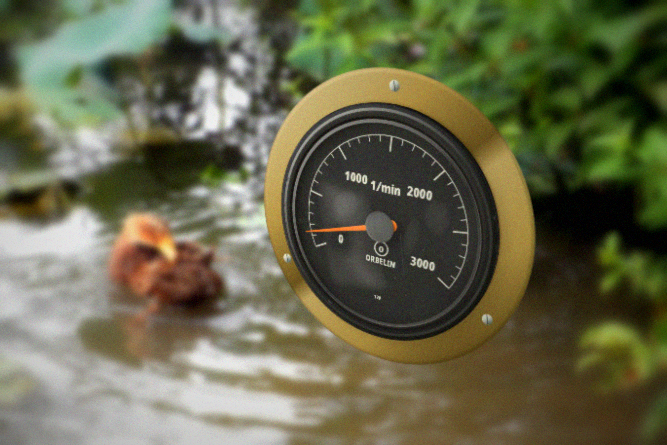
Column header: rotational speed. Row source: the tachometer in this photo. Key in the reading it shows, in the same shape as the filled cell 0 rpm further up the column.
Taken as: 150 rpm
